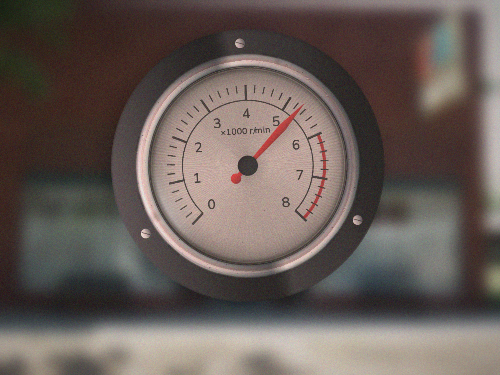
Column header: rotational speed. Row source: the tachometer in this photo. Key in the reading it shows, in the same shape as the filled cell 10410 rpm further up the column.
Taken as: 5300 rpm
